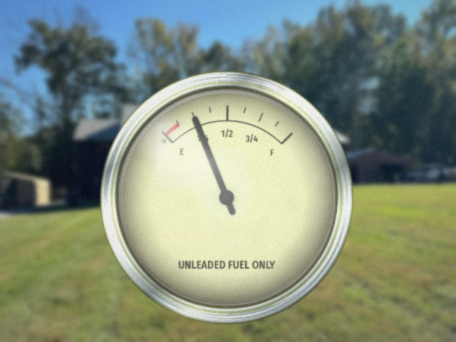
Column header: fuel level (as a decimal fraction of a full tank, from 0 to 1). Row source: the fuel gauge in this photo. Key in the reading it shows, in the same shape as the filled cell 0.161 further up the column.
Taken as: 0.25
